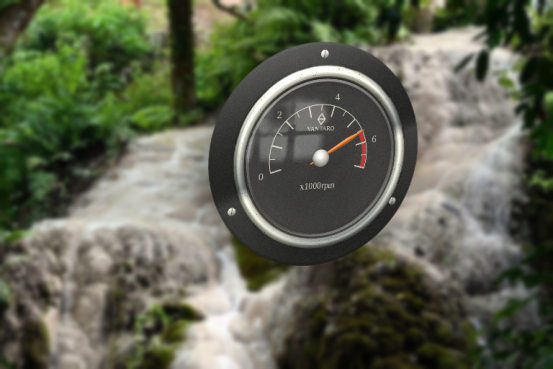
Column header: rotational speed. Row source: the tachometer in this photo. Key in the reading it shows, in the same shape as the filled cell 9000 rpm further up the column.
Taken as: 5500 rpm
